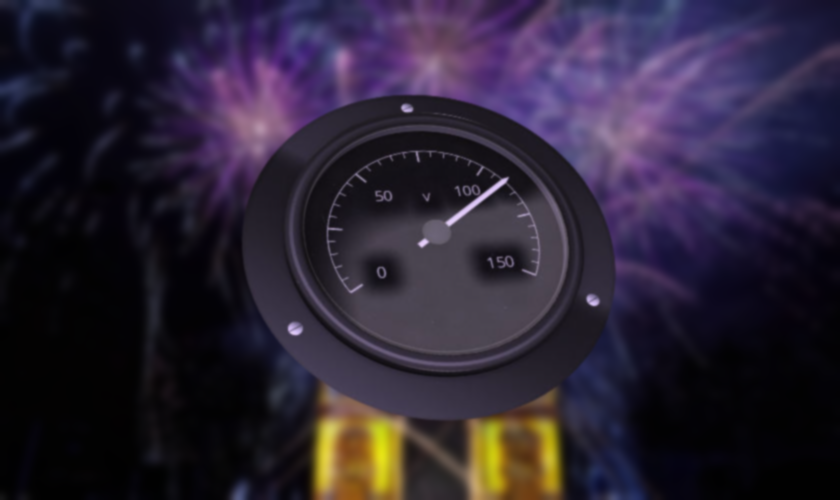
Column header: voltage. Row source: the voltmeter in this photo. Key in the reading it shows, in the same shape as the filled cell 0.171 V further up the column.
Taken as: 110 V
